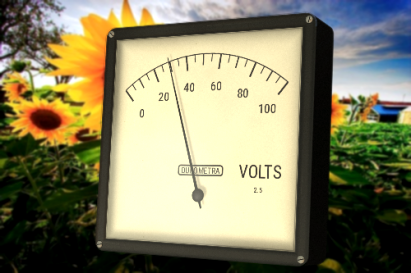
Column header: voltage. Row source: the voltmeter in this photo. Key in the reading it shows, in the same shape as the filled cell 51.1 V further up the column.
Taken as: 30 V
